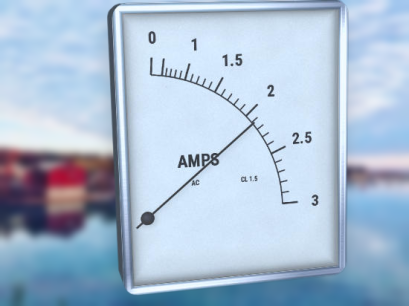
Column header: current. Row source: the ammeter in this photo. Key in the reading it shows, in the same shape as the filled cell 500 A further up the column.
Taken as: 2.1 A
